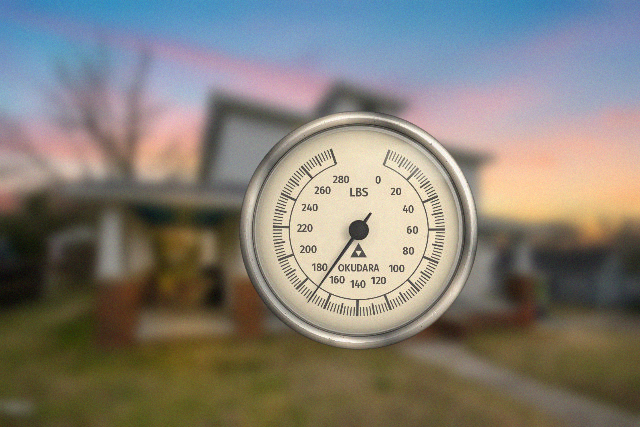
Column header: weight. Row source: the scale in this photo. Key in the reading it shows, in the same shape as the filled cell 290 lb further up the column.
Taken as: 170 lb
